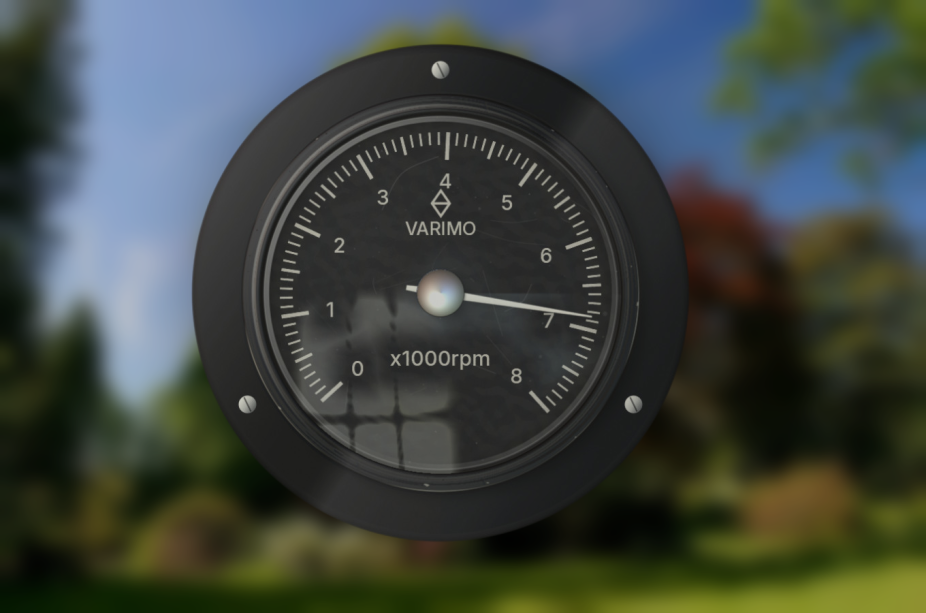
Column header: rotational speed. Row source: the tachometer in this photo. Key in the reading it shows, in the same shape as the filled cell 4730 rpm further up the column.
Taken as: 6850 rpm
